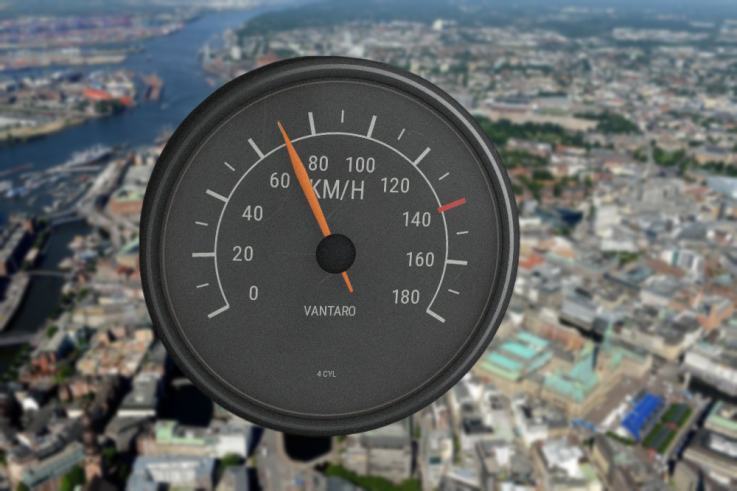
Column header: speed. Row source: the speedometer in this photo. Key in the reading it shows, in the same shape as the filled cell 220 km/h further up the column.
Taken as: 70 km/h
